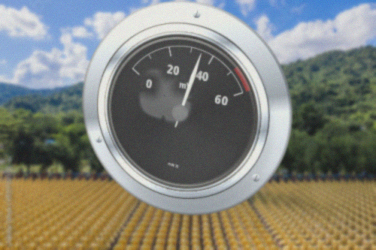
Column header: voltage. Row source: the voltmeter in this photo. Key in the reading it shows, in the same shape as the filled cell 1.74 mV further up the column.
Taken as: 35 mV
